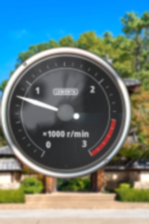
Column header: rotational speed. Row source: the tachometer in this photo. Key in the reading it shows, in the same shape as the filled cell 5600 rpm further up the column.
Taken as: 800 rpm
